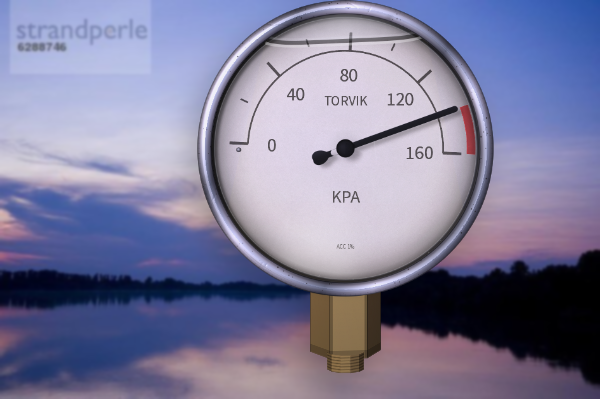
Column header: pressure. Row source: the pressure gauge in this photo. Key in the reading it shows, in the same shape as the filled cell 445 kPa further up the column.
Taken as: 140 kPa
